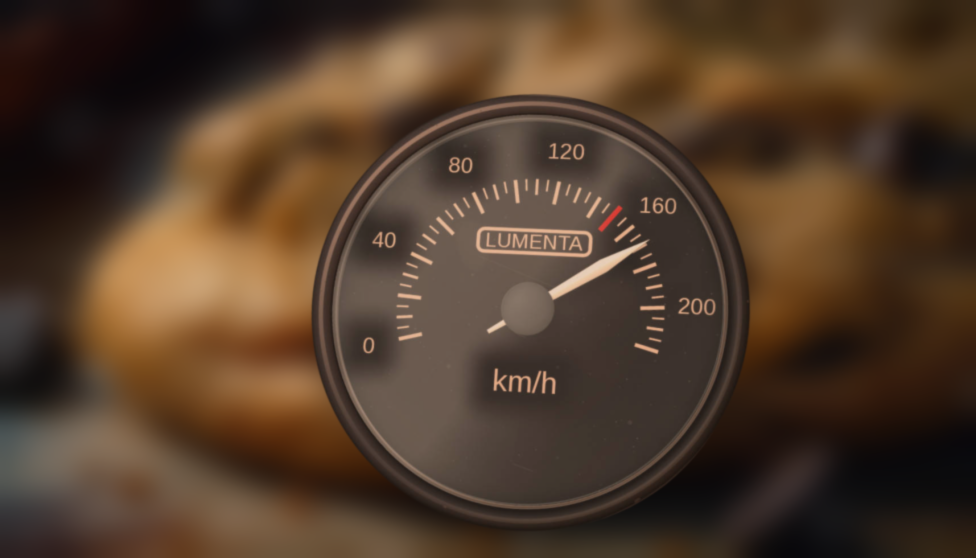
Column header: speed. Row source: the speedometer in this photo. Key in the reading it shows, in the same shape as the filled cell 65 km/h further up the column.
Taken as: 170 km/h
